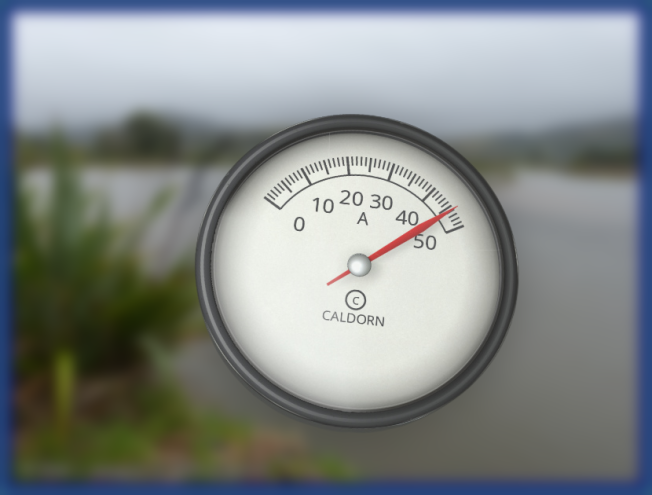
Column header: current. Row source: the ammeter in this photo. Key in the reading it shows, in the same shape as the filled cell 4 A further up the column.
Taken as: 46 A
